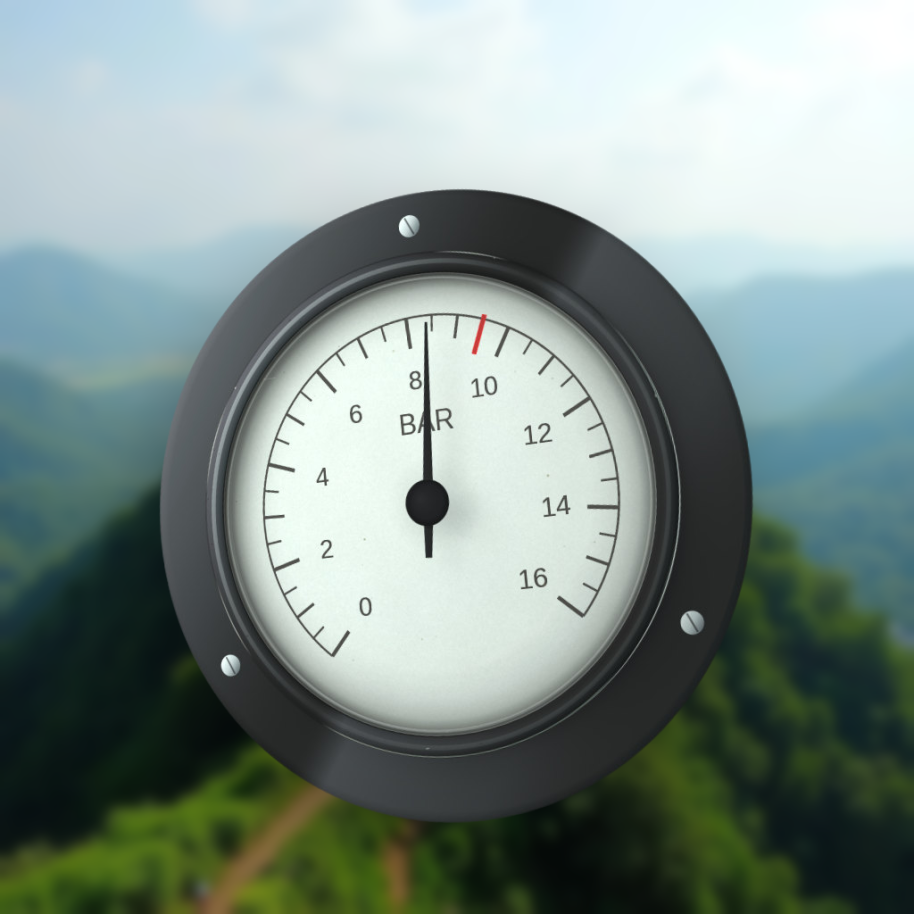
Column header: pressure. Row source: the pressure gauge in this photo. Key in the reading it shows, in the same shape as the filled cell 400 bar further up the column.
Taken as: 8.5 bar
